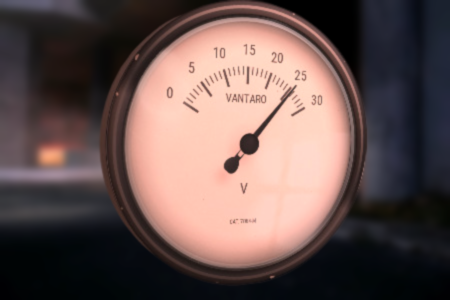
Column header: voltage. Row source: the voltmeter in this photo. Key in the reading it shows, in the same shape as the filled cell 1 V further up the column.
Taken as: 25 V
